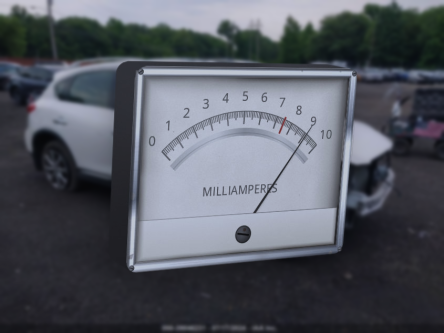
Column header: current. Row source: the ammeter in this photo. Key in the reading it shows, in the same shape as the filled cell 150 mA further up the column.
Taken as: 9 mA
